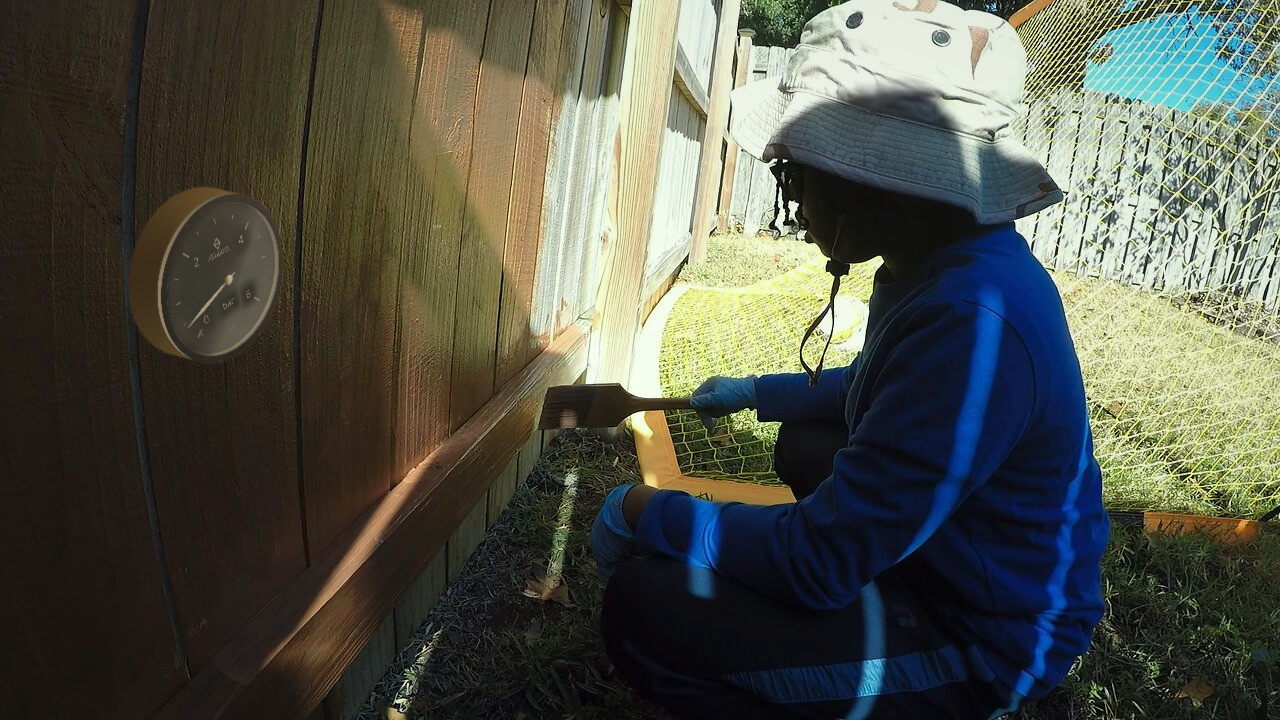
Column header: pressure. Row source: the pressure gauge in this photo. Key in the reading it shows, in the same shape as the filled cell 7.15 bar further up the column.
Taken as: 0.5 bar
